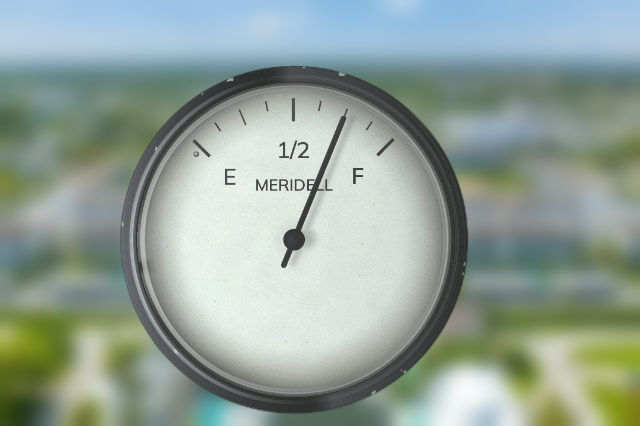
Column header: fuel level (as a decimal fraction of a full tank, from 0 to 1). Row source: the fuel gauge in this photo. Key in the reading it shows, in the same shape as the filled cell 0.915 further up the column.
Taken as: 0.75
